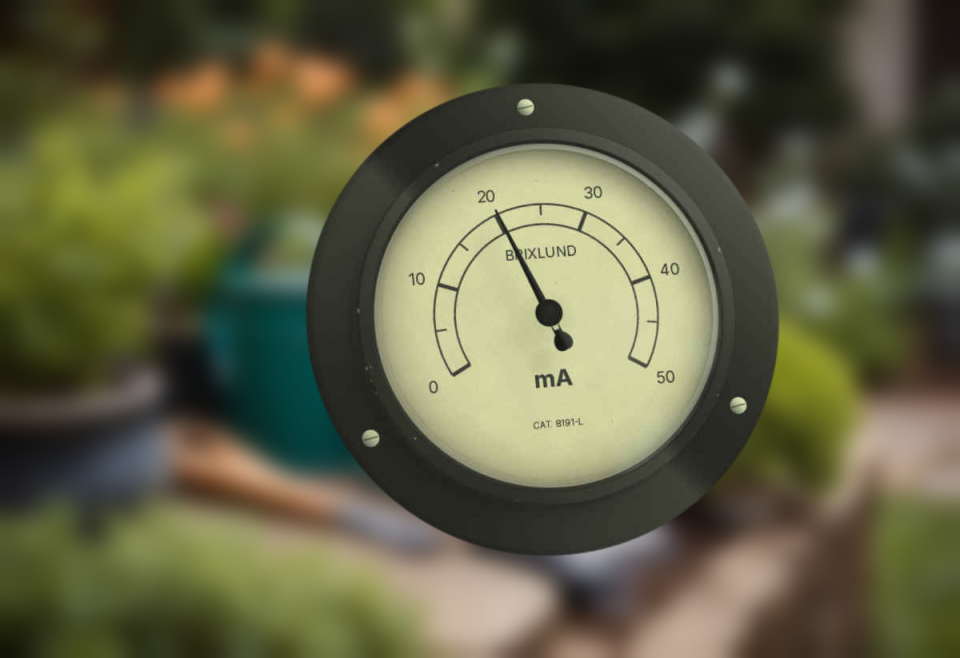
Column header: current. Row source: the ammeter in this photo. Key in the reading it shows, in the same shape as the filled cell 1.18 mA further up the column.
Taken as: 20 mA
